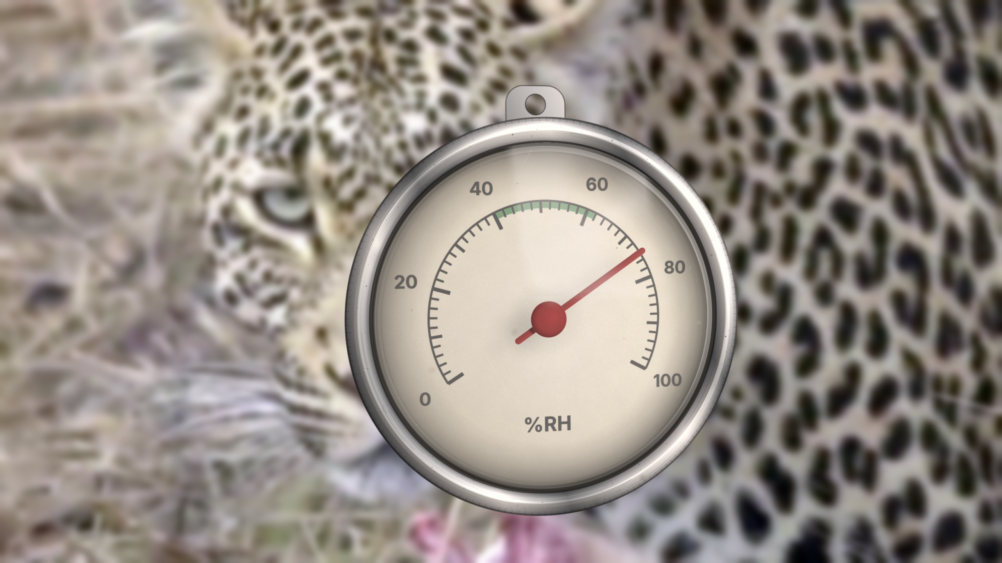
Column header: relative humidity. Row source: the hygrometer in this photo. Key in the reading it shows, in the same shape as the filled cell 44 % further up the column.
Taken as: 74 %
